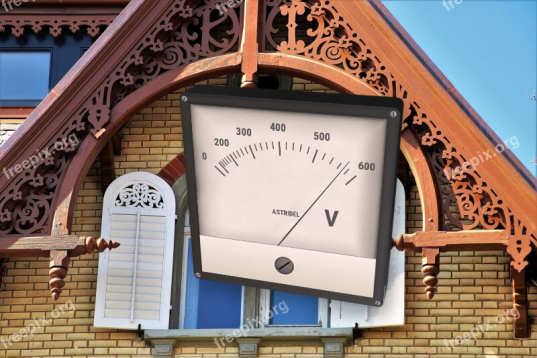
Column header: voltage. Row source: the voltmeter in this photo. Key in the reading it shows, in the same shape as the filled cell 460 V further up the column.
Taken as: 570 V
